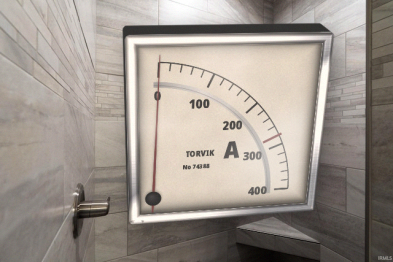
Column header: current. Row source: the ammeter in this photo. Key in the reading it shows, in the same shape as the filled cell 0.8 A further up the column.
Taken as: 0 A
